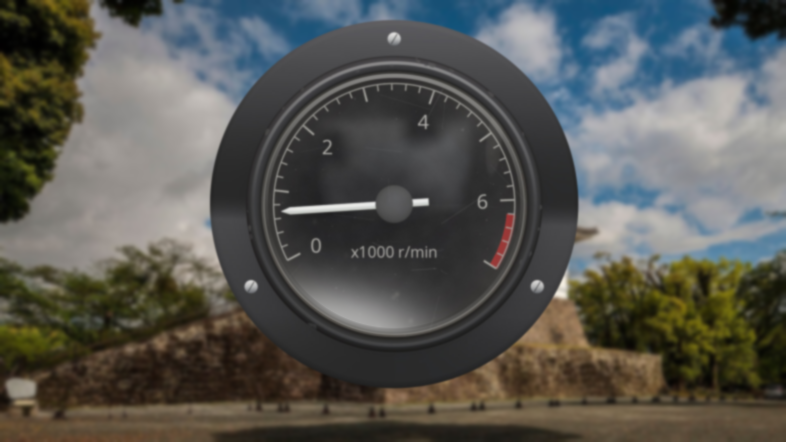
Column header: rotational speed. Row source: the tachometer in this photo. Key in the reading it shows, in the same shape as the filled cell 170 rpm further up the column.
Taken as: 700 rpm
